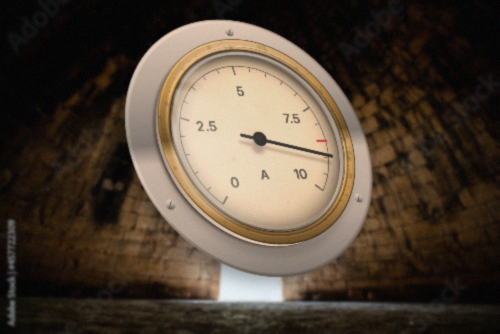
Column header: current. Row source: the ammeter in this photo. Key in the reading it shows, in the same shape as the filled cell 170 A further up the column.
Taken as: 9 A
